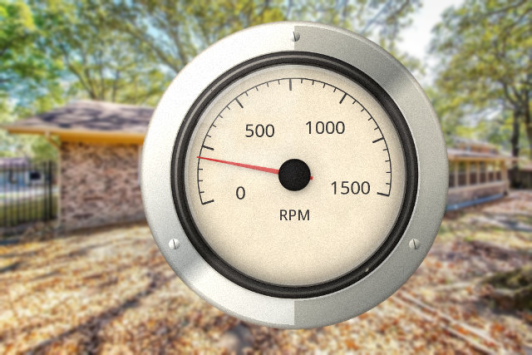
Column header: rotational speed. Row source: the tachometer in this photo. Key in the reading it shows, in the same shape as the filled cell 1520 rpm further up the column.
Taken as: 200 rpm
